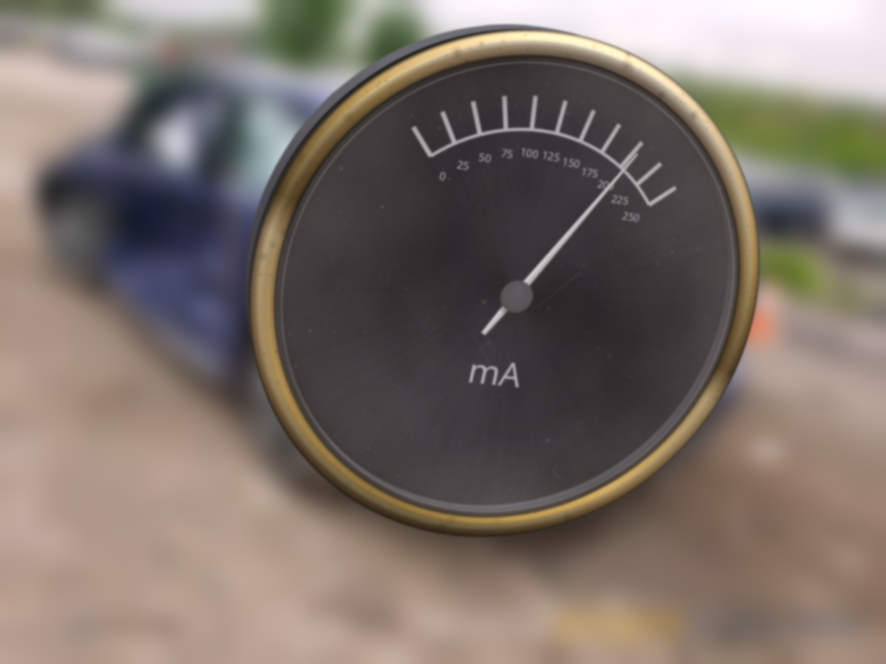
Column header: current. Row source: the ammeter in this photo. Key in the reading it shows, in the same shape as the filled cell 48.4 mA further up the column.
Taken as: 200 mA
